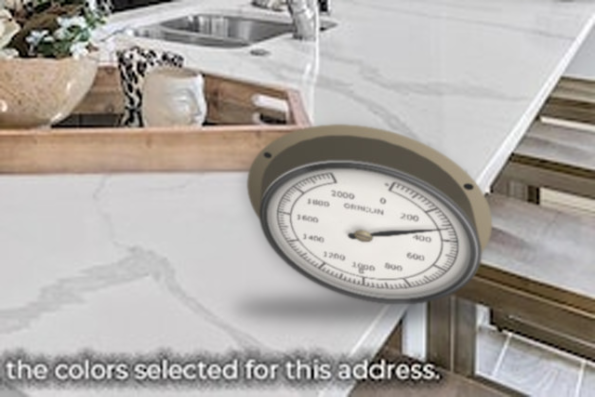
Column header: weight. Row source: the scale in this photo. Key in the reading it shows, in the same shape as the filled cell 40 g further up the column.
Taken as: 300 g
